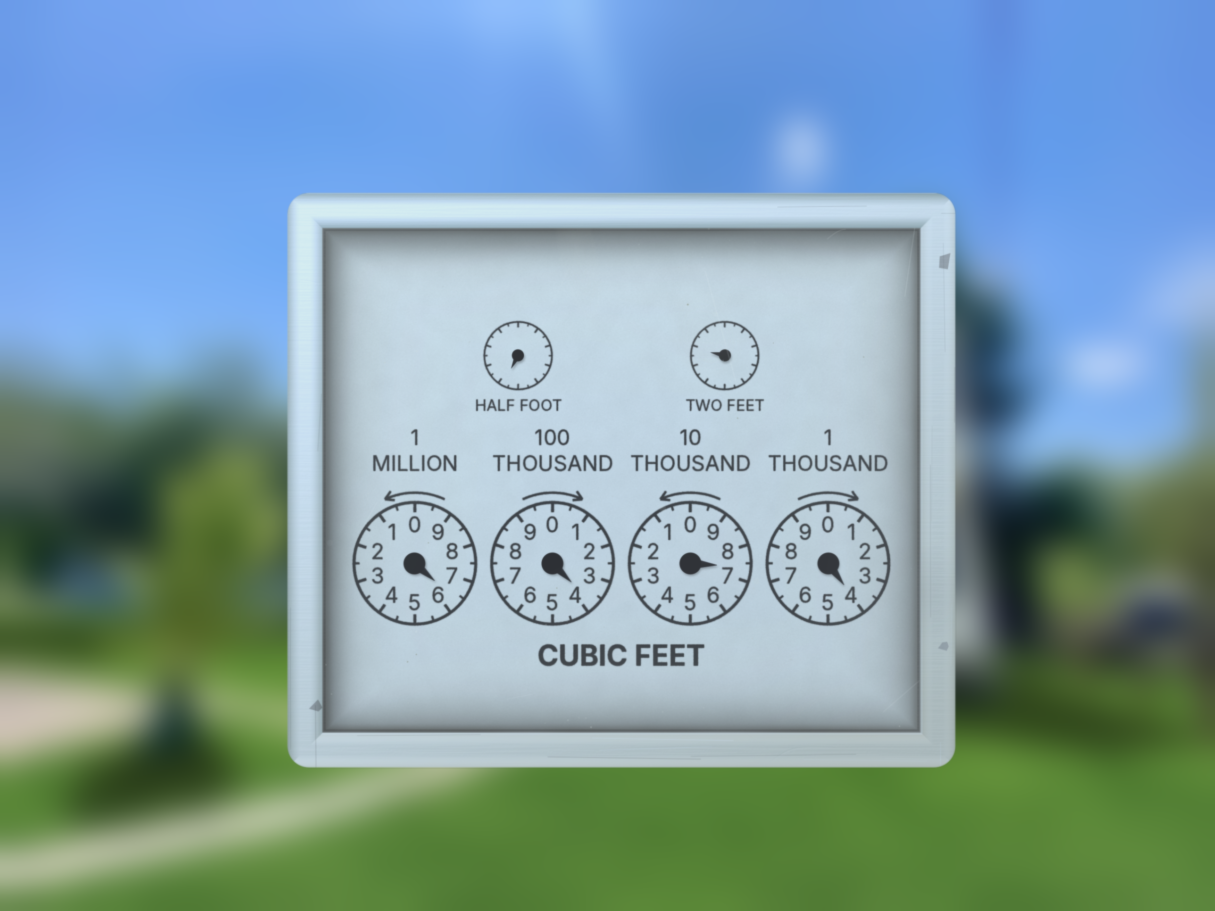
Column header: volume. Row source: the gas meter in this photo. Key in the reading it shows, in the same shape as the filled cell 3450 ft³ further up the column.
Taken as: 637400 ft³
